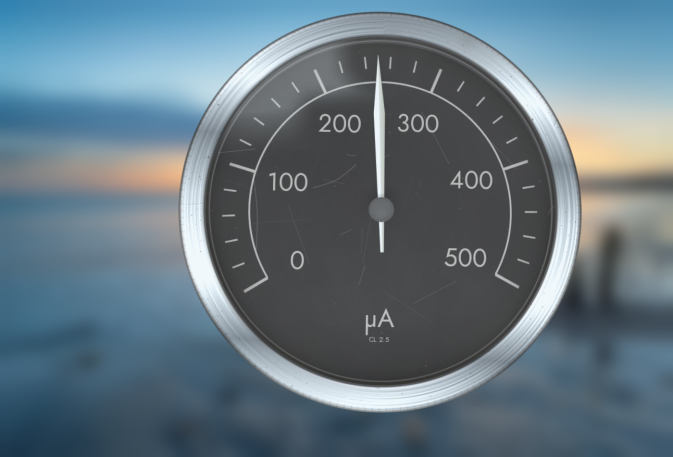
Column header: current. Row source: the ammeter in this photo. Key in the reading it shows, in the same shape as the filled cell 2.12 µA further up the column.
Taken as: 250 µA
